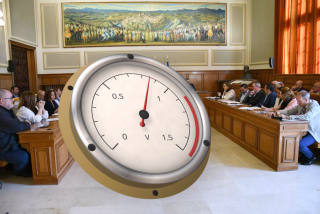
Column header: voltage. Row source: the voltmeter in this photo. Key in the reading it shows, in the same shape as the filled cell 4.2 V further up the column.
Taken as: 0.85 V
